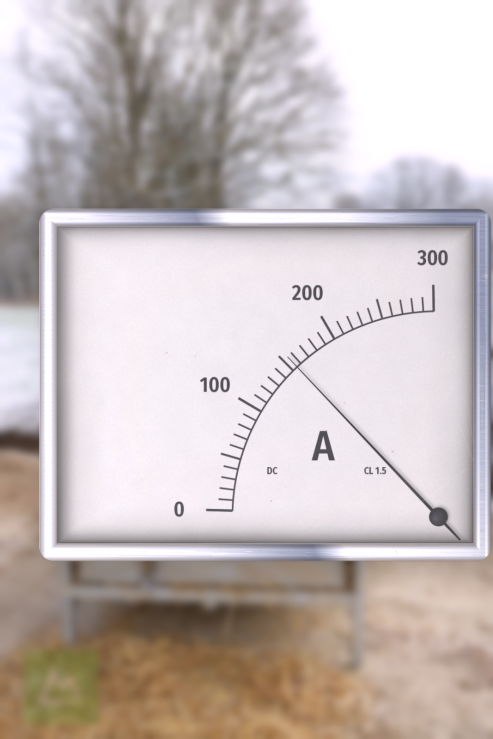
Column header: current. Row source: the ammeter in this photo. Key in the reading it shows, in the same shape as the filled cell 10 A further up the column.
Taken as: 155 A
